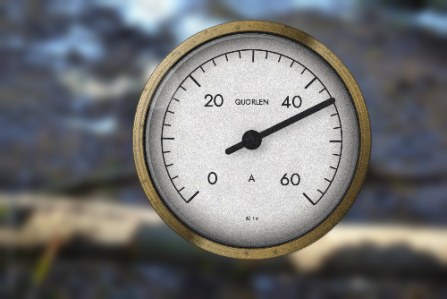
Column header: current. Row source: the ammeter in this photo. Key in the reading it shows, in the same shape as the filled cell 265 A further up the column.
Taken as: 44 A
